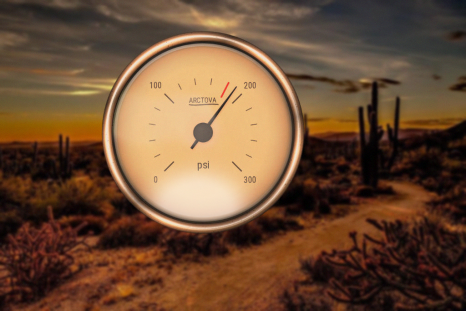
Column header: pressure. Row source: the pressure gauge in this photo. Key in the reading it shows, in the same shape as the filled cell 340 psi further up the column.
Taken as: 190 psi
